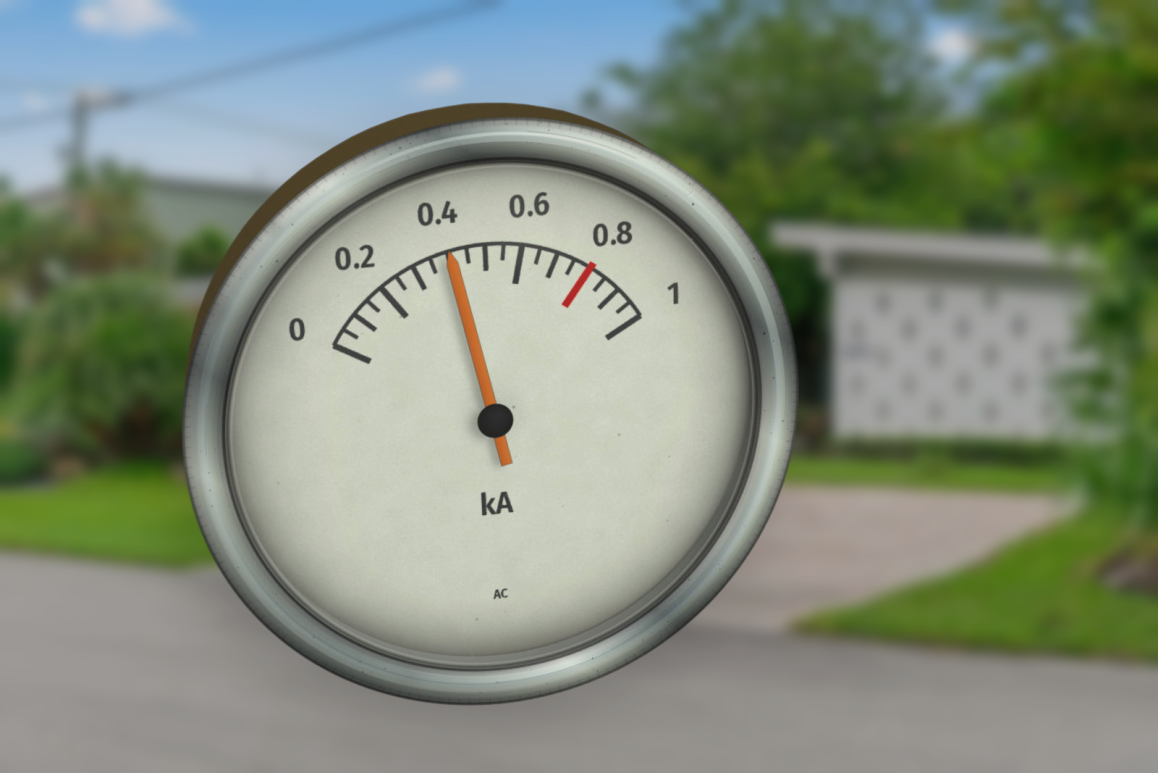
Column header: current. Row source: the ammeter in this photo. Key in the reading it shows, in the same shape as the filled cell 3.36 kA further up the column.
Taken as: 0.4 kA
